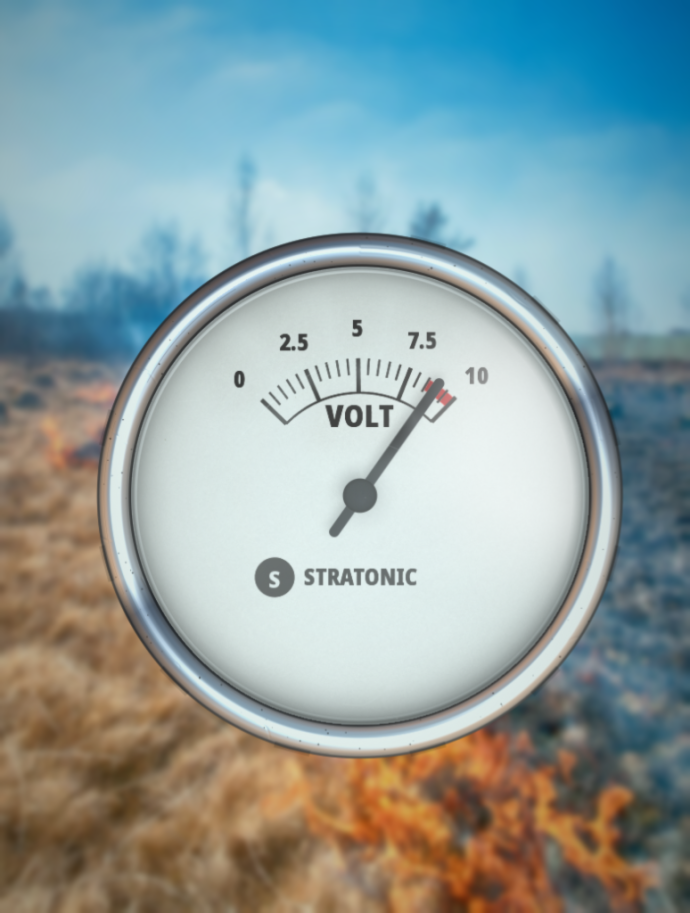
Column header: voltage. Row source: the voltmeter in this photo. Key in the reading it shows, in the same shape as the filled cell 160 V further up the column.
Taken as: 9 V
